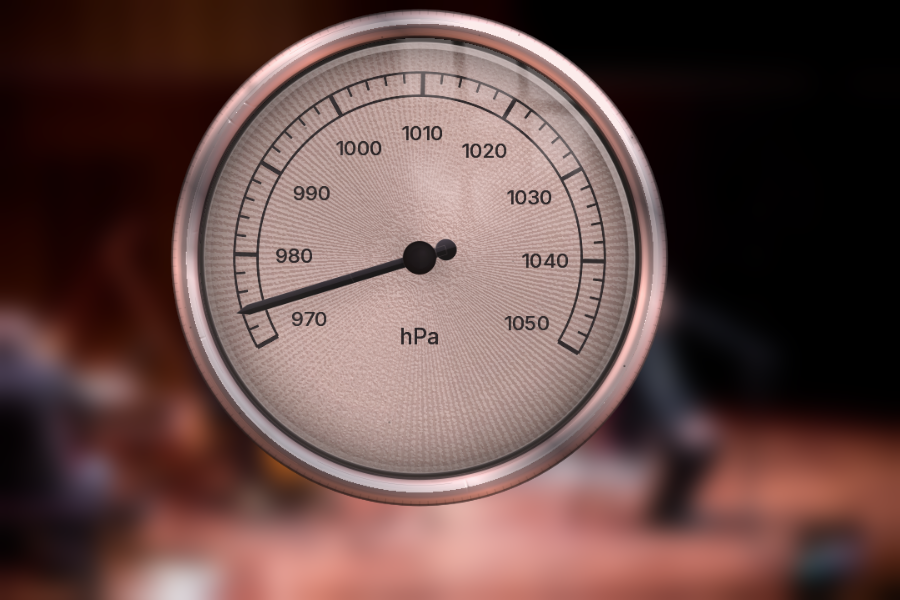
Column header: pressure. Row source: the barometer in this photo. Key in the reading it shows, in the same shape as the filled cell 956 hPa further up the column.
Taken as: 974 hPa
